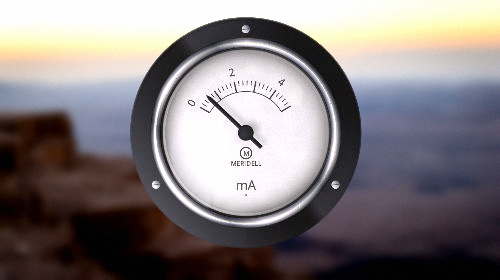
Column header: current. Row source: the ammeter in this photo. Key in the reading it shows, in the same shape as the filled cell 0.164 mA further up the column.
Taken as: 0.6 mA
